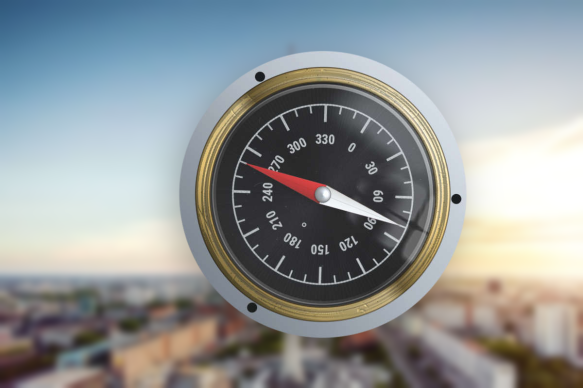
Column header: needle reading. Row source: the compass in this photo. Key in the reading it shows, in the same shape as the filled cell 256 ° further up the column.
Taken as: 260 °
